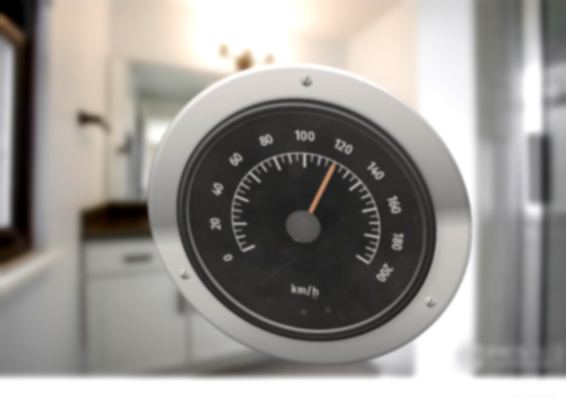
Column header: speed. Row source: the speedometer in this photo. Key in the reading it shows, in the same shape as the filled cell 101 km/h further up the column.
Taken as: 120 km/h
